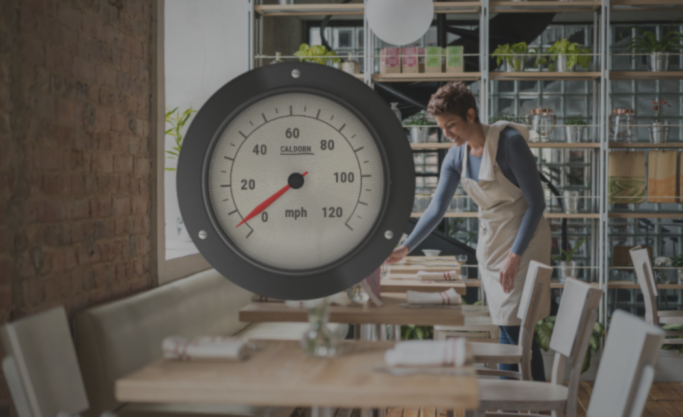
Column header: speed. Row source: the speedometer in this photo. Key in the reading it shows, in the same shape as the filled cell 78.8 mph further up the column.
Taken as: 5 mph
